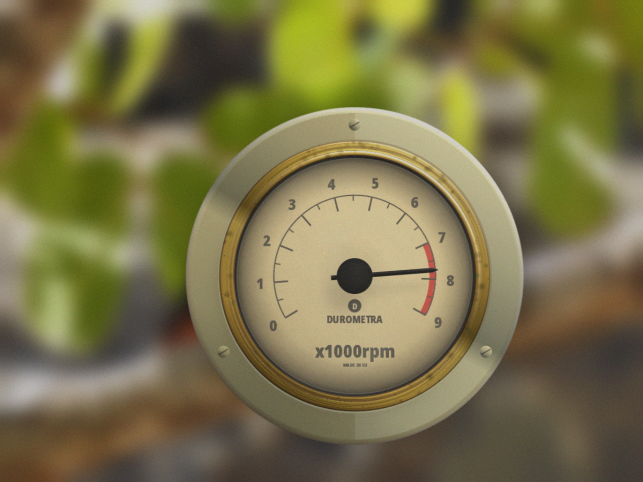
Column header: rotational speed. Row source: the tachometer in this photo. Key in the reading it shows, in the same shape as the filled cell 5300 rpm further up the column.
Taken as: 7750 rpm
